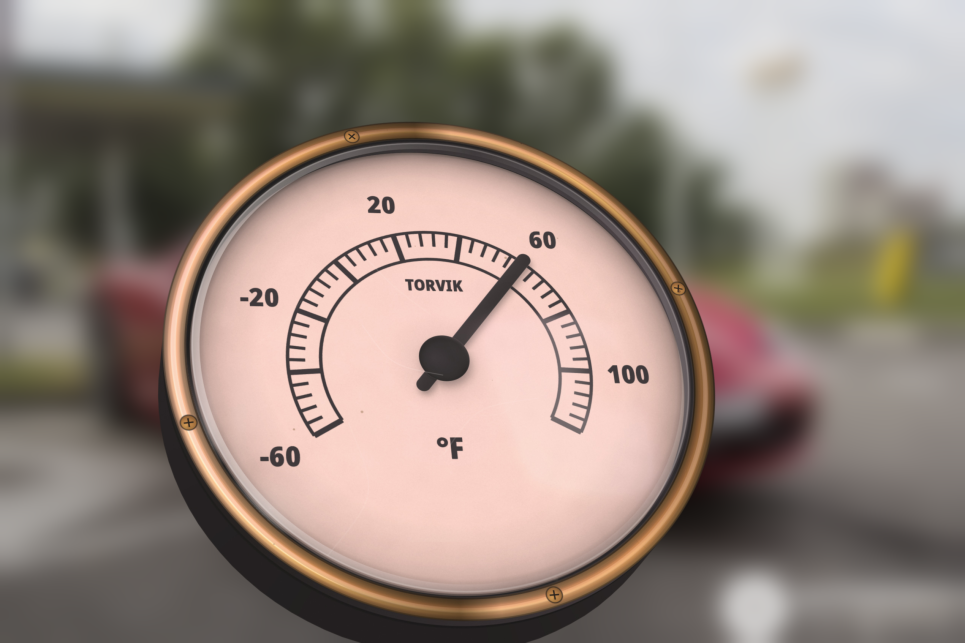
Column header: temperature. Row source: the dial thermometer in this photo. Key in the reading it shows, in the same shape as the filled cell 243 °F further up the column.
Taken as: 60 °F
